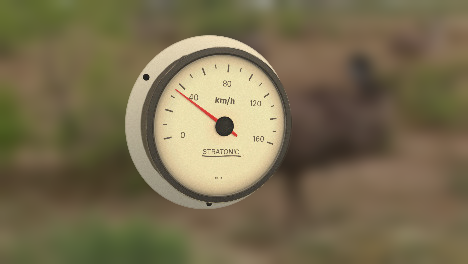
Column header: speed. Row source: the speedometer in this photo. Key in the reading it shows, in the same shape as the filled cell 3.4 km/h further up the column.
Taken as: 35 km/h
